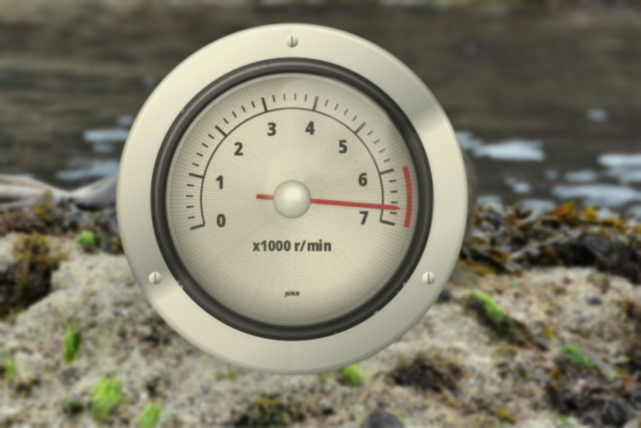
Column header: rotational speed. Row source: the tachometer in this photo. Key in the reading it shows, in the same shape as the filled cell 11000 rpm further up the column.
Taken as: 6700 rpm
